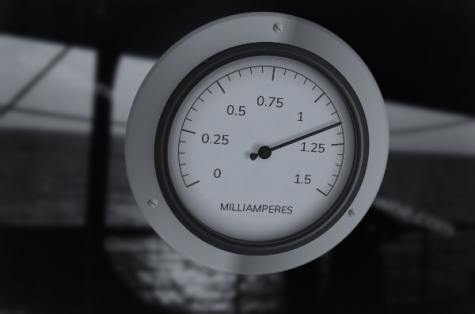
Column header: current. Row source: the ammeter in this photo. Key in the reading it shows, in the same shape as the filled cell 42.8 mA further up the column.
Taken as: 1.15 mA
